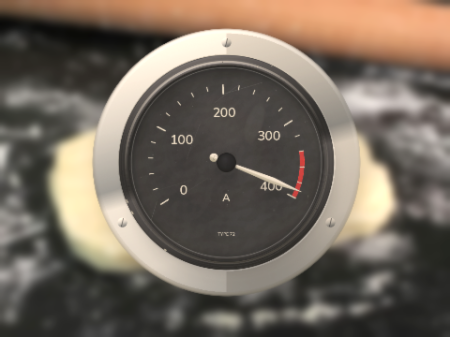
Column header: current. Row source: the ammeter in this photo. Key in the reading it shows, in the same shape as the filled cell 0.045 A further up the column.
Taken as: 390 A
